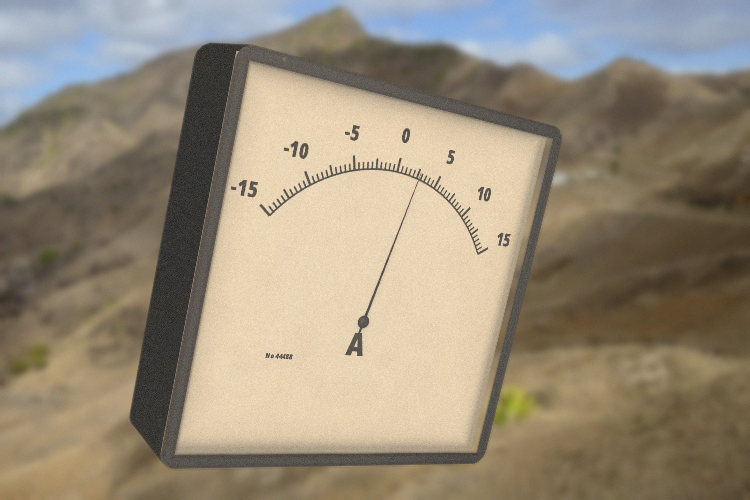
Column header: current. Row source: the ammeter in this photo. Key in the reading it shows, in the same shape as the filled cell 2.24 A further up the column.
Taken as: 2.5 A
